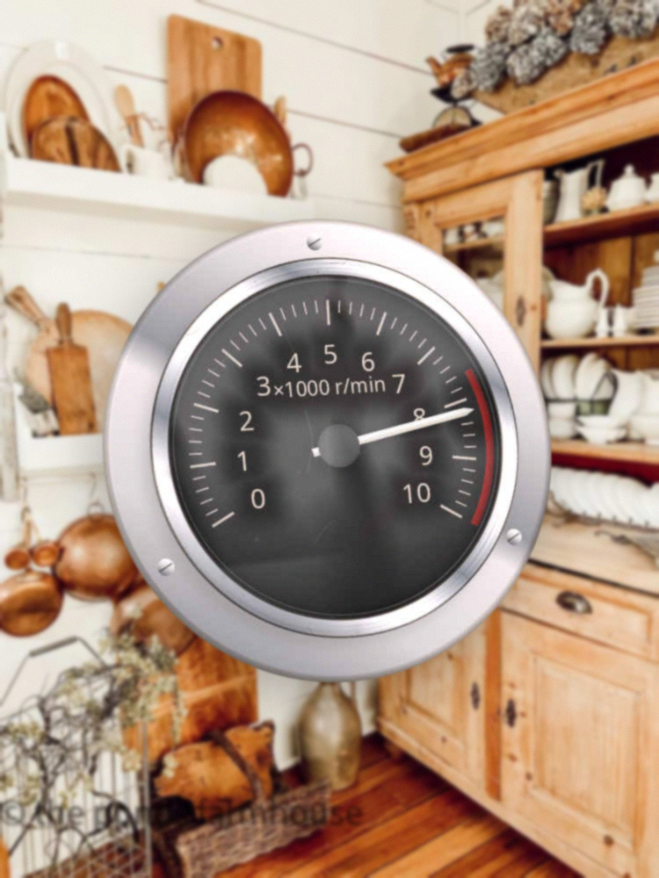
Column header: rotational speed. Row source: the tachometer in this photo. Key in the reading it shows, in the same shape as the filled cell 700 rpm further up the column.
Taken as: 8200 rpm
